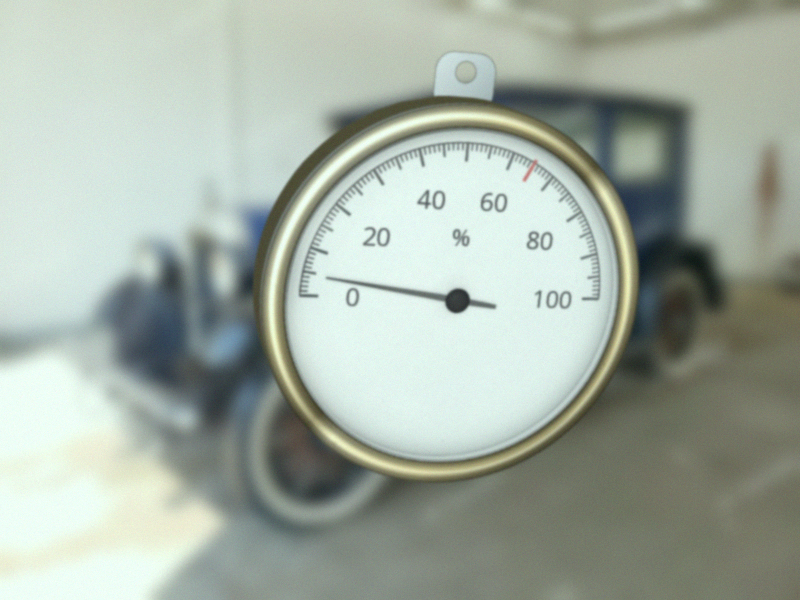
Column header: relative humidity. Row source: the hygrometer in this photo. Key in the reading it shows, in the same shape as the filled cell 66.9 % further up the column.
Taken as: 5 %
